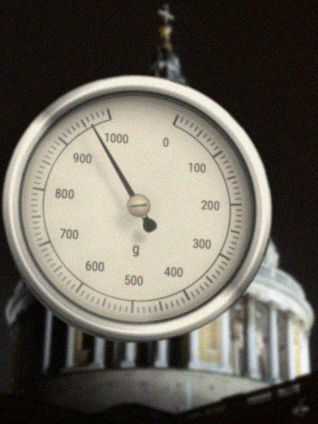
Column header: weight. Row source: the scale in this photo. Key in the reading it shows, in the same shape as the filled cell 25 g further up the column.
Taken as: 960 g
